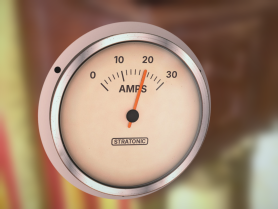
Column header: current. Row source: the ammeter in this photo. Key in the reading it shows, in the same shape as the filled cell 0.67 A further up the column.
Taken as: 20 A
